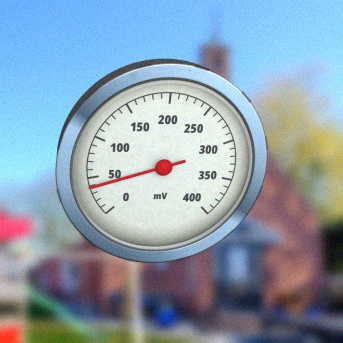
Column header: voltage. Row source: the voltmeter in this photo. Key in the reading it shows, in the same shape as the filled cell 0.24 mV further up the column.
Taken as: 40 mV
